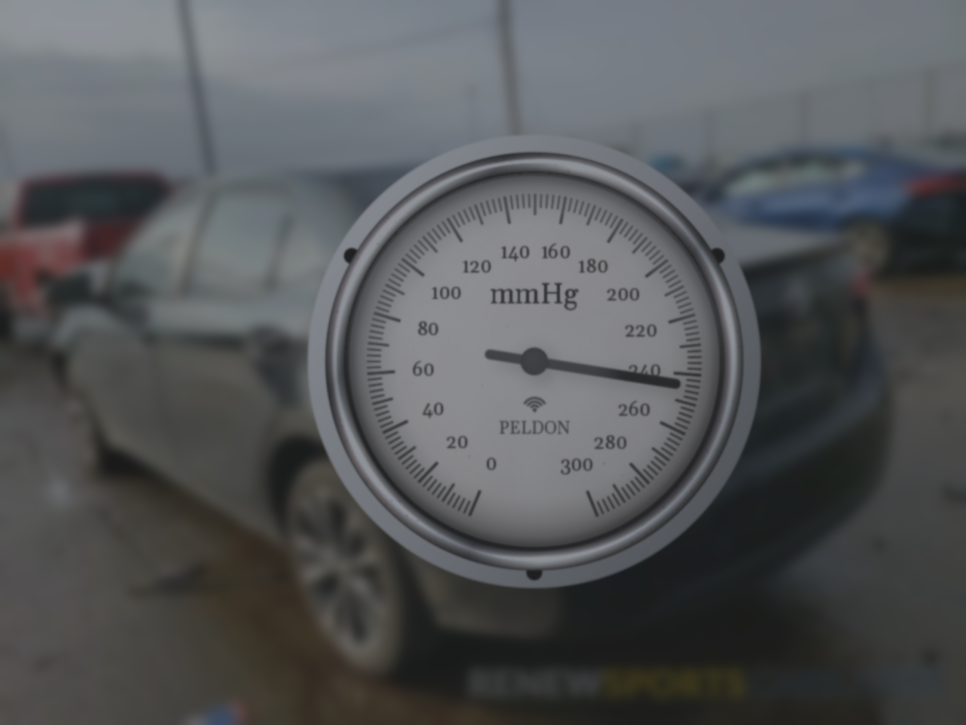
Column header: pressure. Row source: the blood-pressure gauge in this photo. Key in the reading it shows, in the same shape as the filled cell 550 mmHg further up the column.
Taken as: 244 mmHg
